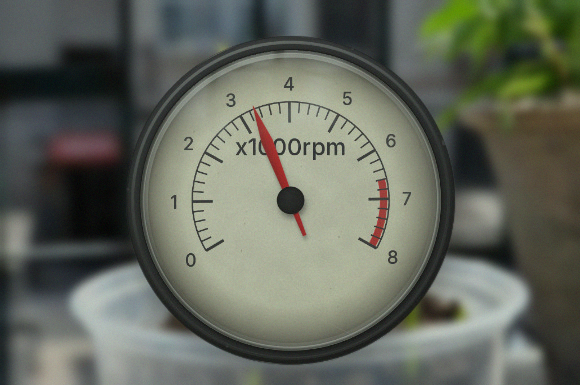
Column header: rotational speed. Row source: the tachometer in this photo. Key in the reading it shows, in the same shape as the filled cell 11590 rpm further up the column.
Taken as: 3300 rpm
